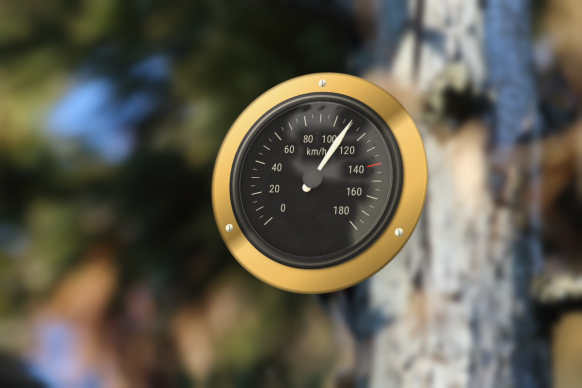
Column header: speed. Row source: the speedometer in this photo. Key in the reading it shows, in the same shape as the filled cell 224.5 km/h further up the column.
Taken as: 110 km/h
